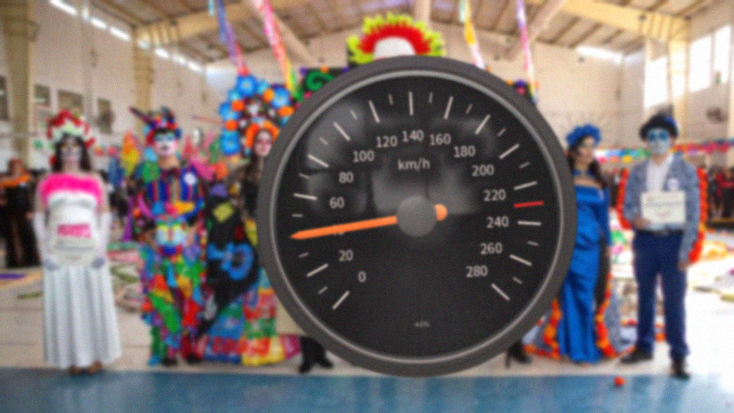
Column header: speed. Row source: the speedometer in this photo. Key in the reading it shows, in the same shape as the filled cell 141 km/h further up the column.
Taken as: 40 km/h
